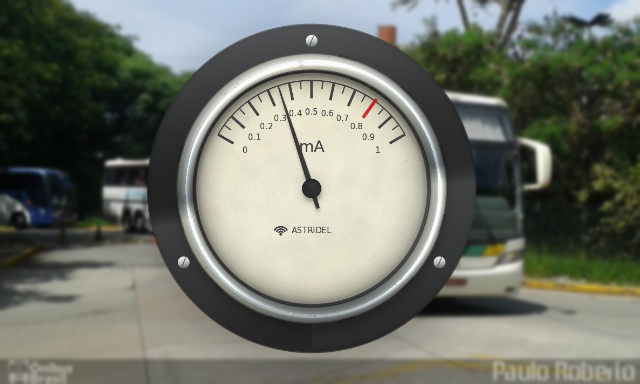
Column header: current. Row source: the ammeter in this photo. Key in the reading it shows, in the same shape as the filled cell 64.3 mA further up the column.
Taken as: 0.35 mA
